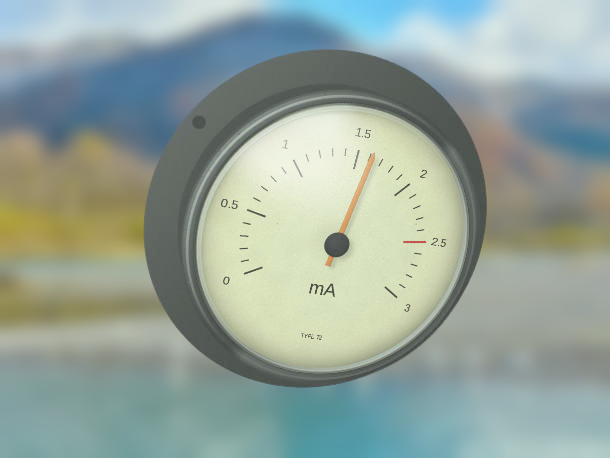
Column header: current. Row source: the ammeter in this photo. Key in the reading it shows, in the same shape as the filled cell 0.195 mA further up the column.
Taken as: 1.6 mA
